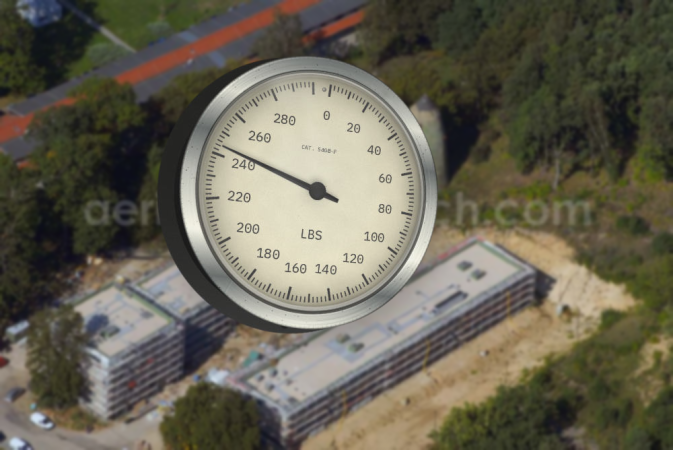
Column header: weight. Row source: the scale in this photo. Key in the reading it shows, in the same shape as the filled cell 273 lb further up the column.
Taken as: 244 lb
